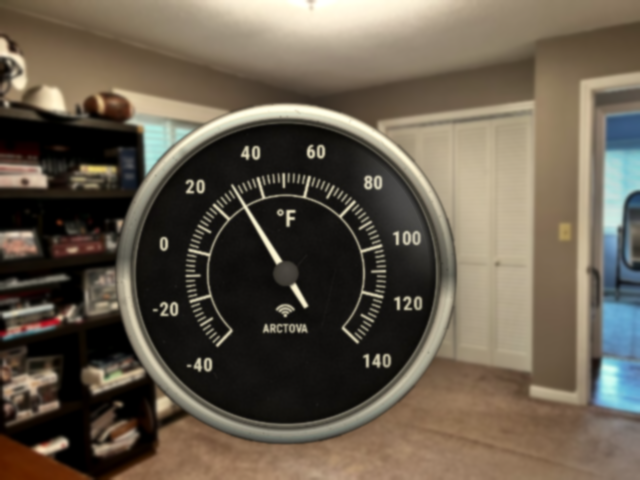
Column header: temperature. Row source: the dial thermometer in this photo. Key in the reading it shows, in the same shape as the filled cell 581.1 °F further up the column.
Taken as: 30 °F
